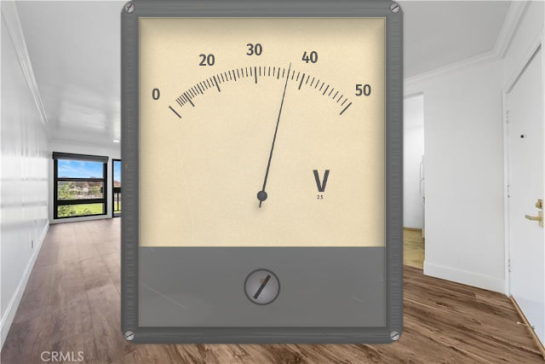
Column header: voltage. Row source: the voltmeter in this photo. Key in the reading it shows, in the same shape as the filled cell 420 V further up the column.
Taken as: 37 V
